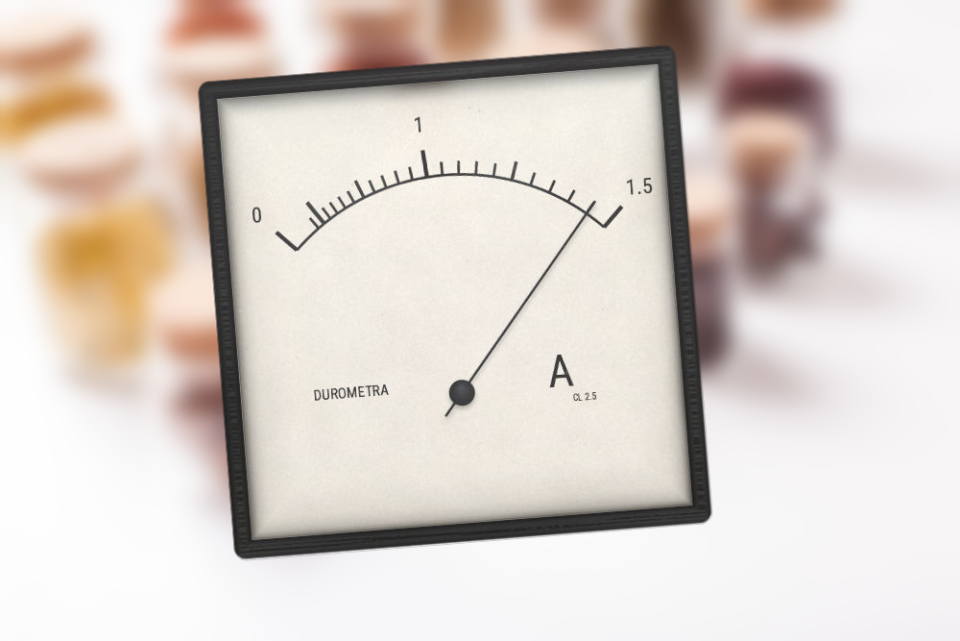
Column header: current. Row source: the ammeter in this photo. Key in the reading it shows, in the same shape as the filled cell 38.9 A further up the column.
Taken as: 1.45 A
